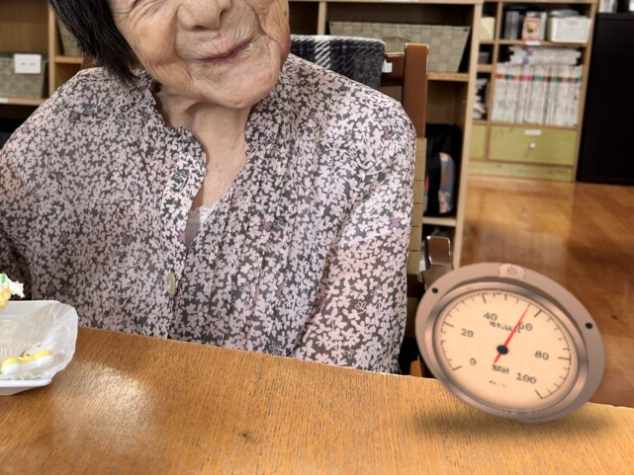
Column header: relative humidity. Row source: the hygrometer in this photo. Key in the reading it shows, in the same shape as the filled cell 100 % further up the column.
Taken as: 56 %
